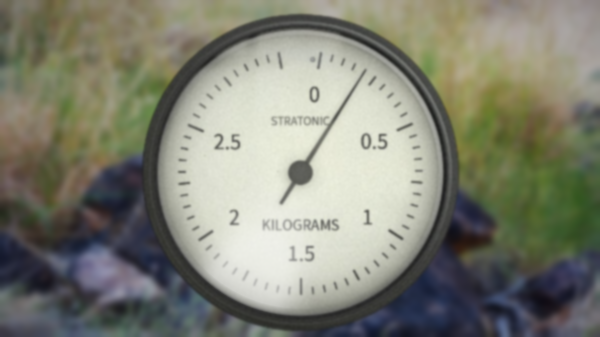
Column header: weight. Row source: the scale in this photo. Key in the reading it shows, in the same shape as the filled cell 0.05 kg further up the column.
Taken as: 0.2 kg
